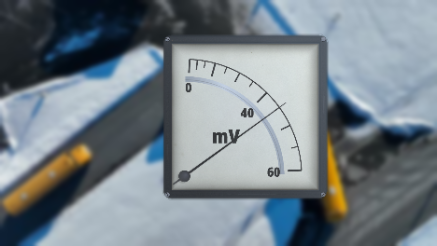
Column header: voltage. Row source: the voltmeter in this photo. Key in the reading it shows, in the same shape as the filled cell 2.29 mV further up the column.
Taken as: 45 mV
